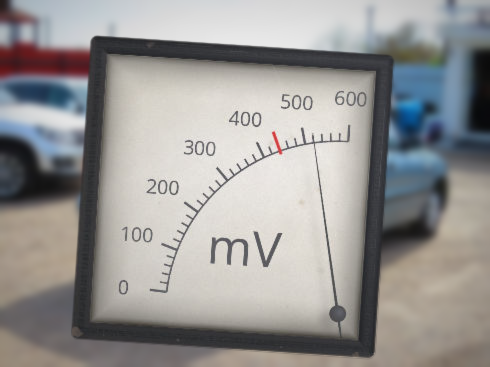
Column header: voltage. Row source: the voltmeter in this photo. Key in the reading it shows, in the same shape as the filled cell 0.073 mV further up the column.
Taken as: 520 mV
